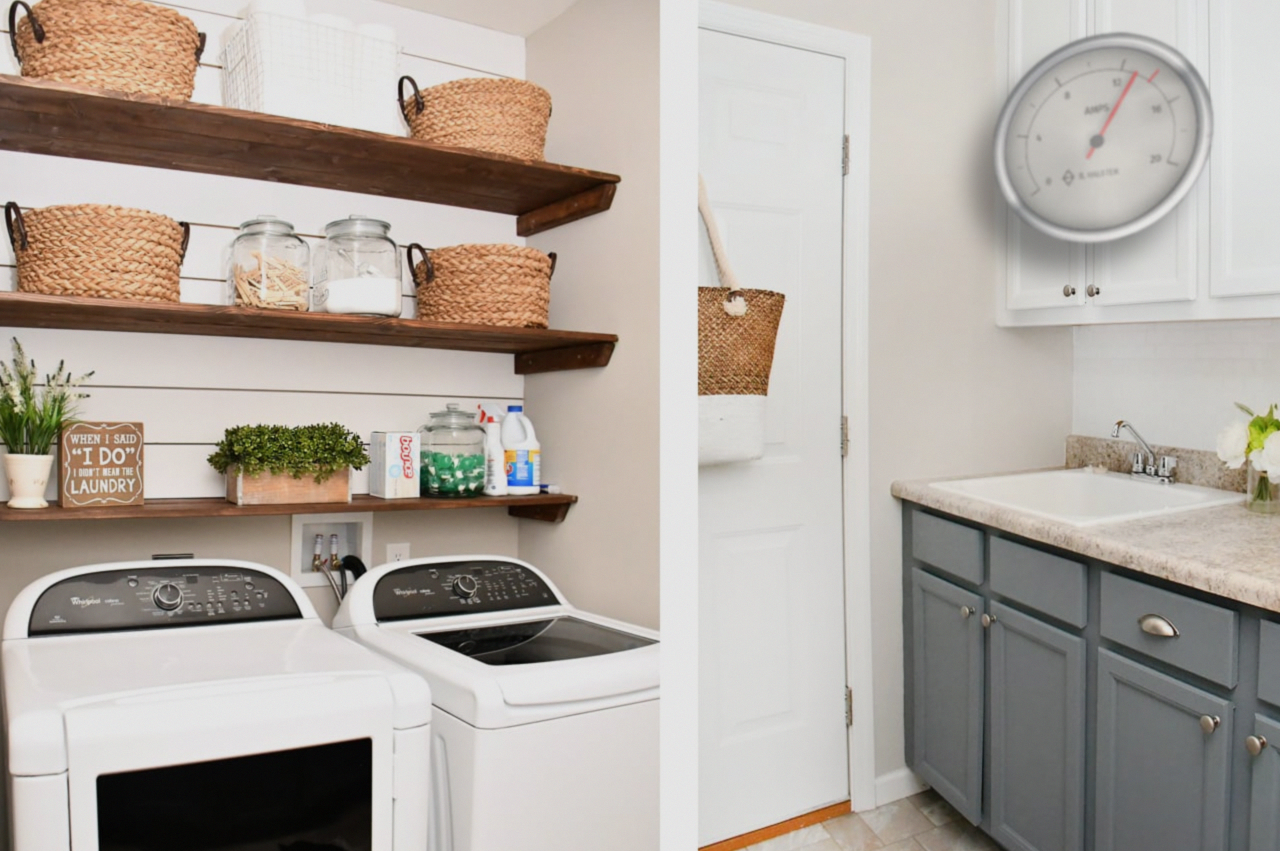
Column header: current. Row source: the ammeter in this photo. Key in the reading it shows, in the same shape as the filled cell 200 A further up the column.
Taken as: 13 A
